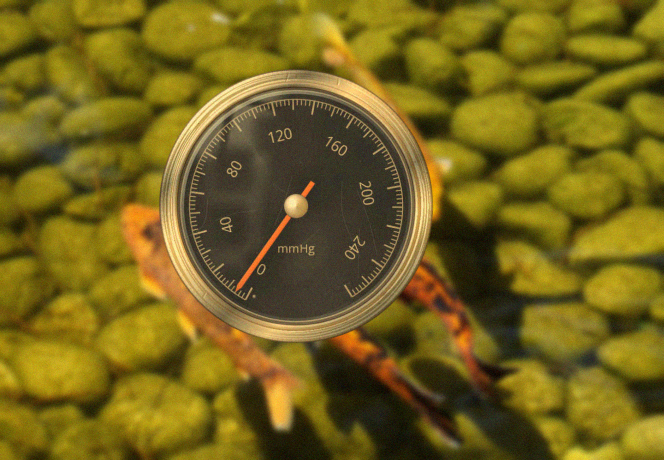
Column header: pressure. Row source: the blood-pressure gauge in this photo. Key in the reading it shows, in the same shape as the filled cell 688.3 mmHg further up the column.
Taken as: 6 mmHg
